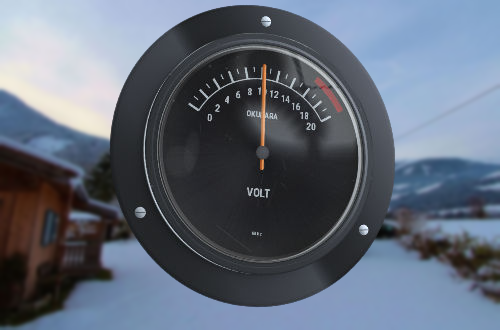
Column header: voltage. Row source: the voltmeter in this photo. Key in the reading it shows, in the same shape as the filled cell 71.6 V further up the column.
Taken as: 10 V
